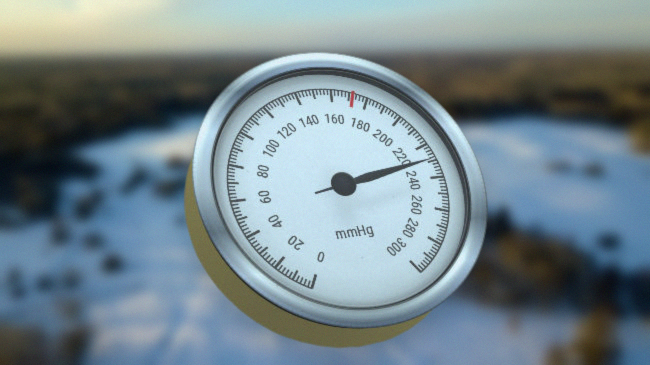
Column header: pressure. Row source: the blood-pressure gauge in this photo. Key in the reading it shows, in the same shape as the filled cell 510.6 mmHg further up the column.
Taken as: 230 mmHg
